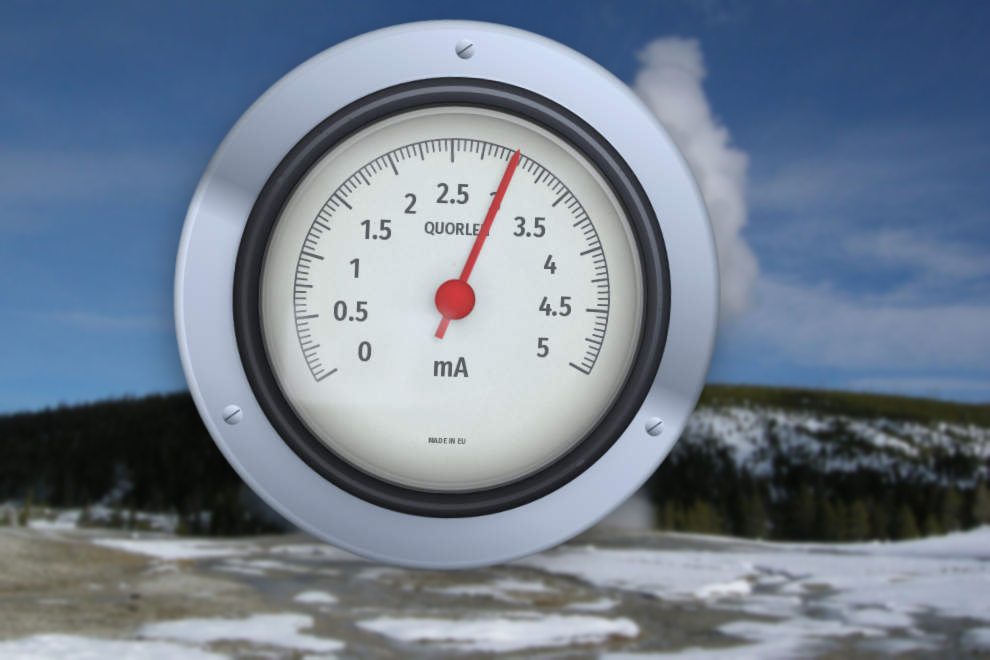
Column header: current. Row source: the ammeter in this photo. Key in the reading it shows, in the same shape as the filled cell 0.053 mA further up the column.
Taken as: 3 mA
